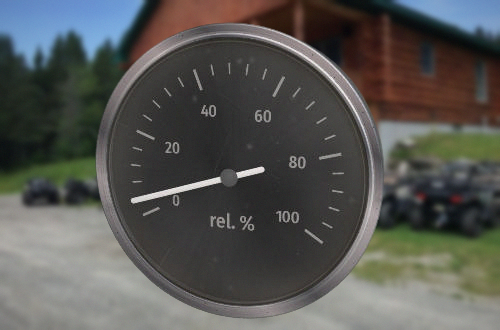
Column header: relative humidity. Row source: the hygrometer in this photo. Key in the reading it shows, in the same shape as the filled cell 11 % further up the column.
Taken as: 4 %
